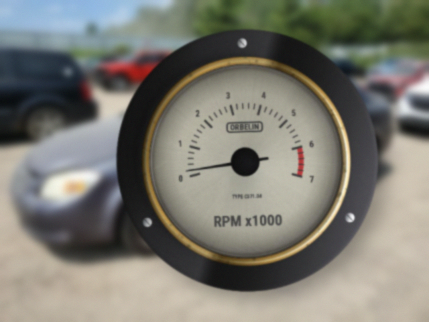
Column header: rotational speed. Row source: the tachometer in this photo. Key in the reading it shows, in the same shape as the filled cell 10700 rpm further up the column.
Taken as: 200 rpm
